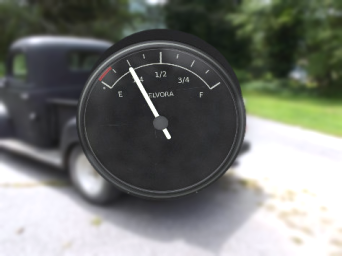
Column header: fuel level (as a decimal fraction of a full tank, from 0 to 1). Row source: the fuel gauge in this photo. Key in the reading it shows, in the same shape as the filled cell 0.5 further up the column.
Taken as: 0.25
